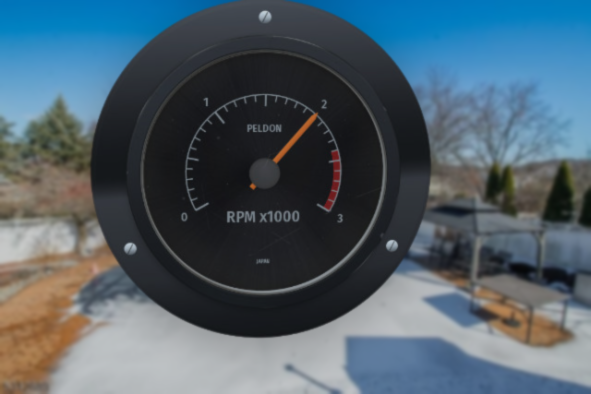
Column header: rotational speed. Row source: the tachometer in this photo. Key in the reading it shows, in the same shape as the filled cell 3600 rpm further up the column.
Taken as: 2000 rpm
